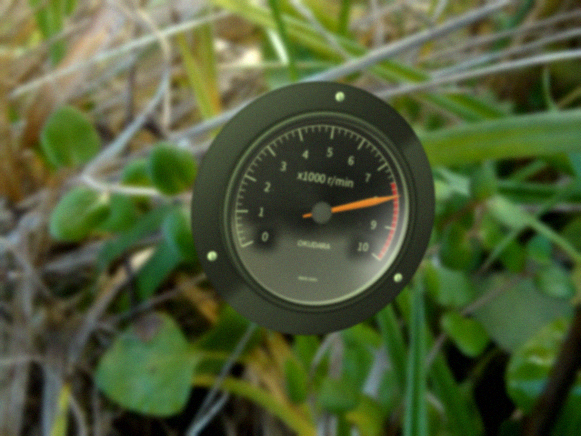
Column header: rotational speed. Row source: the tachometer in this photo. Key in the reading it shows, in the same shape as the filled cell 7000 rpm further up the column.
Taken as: 8000 rpm
